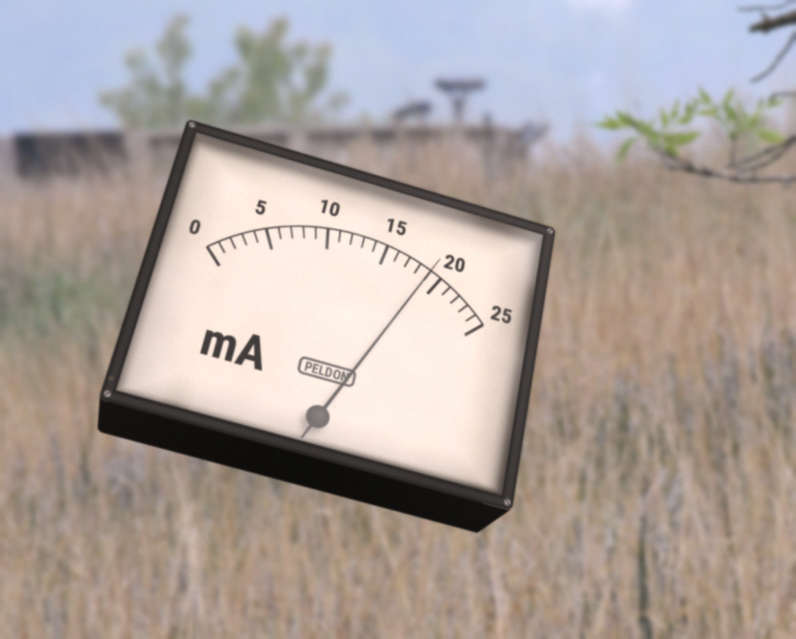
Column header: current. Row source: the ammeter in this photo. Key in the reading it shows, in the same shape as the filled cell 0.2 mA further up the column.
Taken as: 19 mA
